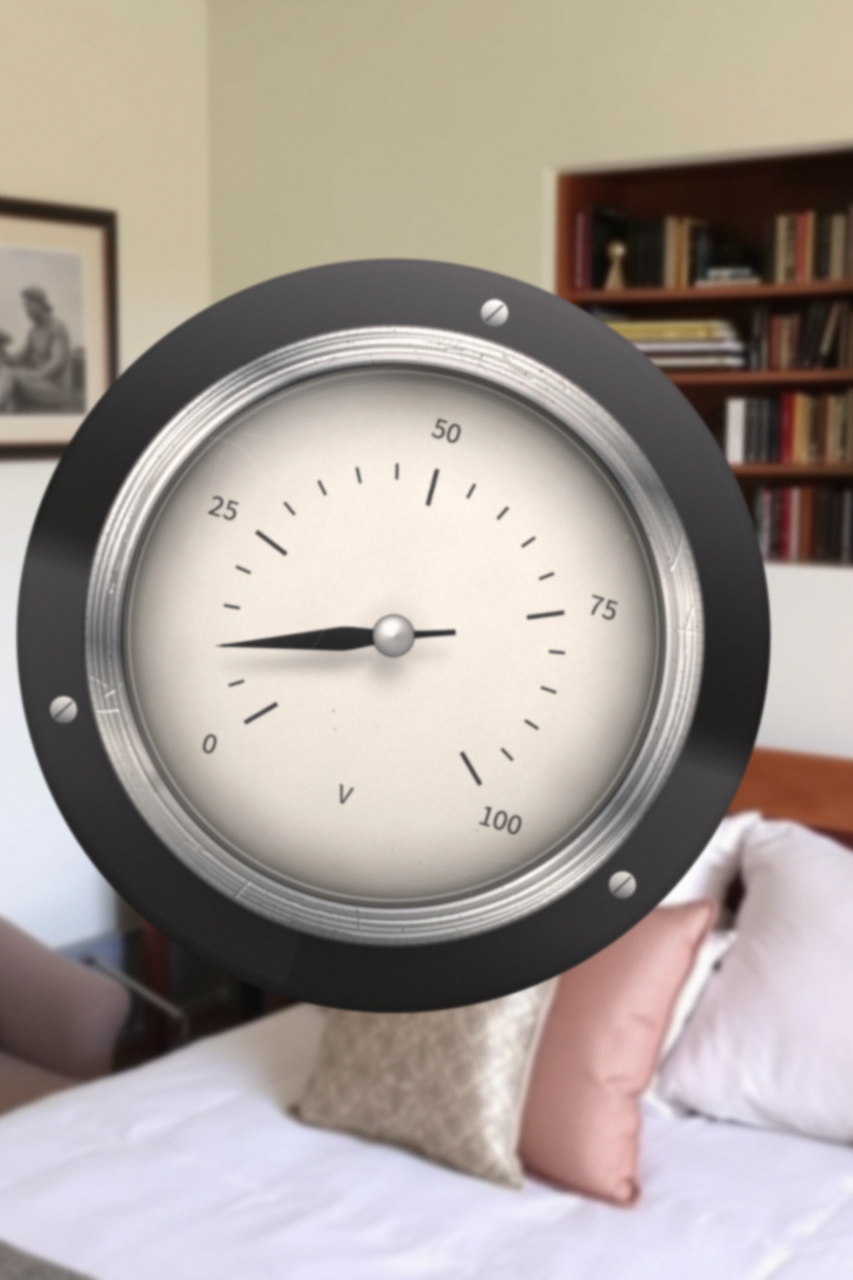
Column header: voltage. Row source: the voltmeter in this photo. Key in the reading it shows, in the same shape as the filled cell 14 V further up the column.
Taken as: 10 V
